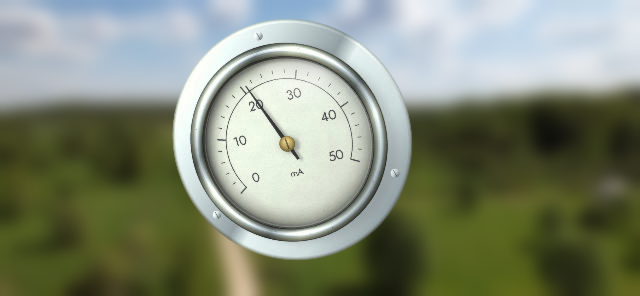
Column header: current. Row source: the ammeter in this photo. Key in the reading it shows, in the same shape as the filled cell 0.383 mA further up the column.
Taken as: 21 mA
